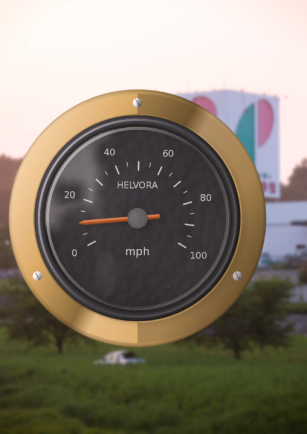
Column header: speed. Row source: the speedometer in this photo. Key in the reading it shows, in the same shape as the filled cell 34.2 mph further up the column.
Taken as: 10 mph
